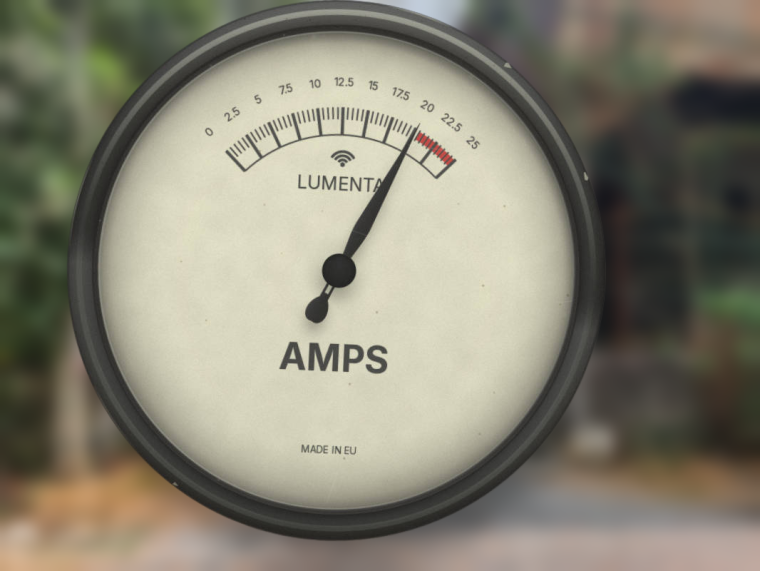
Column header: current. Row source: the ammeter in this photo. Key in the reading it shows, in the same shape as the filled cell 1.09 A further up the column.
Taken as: 20 A
